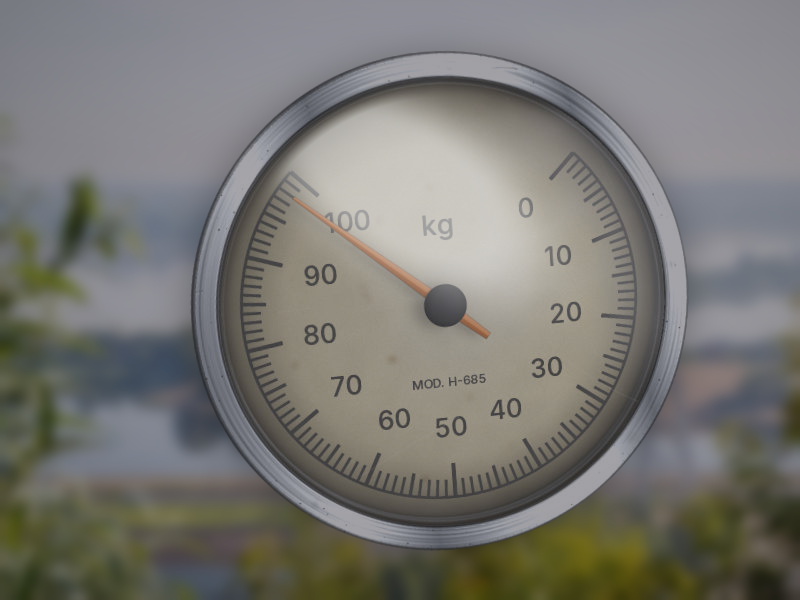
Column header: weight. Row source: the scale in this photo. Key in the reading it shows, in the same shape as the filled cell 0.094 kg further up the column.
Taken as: 98 kg
